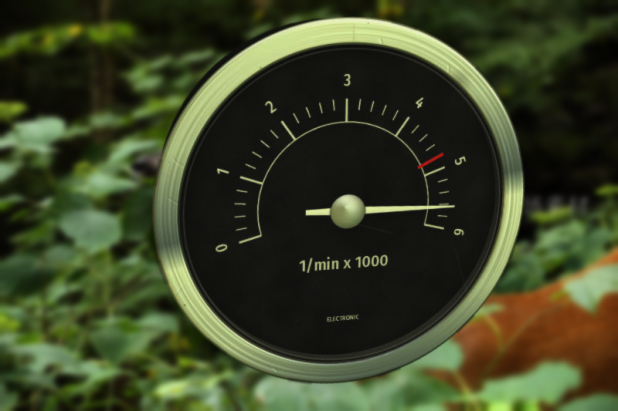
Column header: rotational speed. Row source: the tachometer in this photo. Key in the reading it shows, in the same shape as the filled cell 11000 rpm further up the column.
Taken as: 5600 rpm
